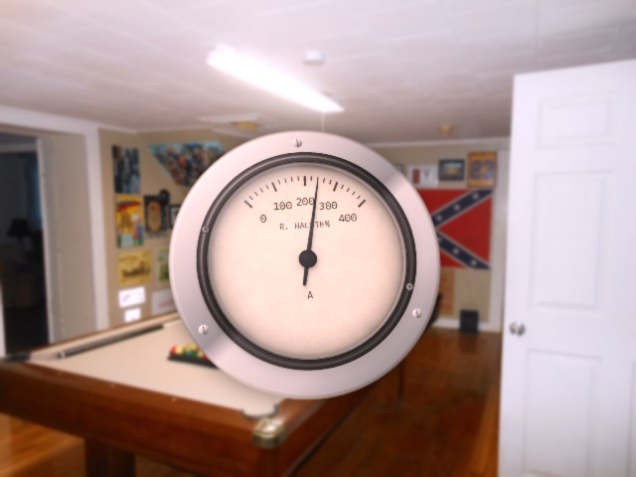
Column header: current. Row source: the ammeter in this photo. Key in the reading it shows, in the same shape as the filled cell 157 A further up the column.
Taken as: 240 A
